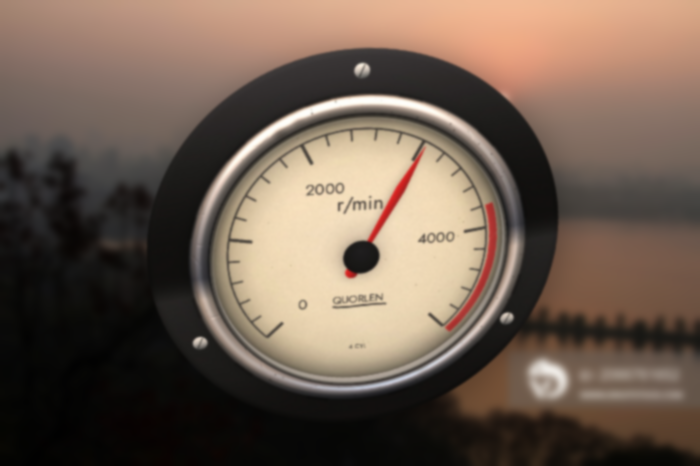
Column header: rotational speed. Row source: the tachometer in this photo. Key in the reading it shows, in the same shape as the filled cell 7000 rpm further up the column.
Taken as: 3000 rpm
